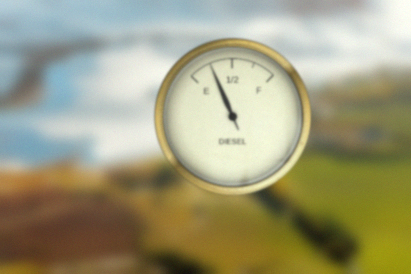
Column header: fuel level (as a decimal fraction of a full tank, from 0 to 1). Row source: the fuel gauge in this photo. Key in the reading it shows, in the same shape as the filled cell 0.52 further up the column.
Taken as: 0.25
